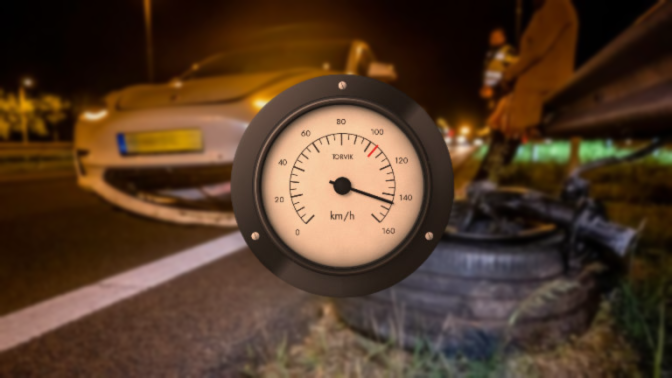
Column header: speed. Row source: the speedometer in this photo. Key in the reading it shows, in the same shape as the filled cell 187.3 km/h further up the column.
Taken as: 145 km/h
